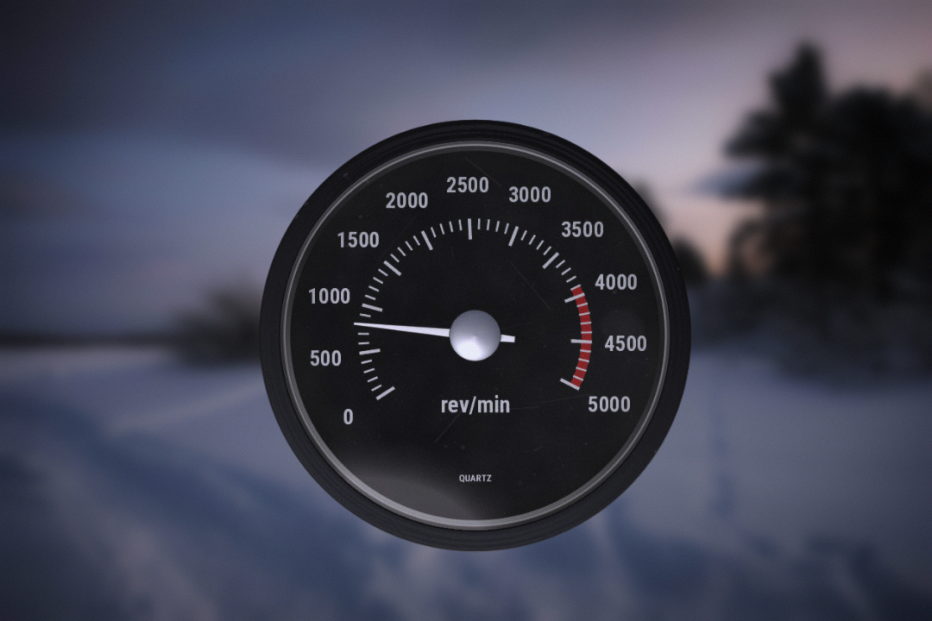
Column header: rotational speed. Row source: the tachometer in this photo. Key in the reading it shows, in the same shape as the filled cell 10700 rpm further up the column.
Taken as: 800 rpm
